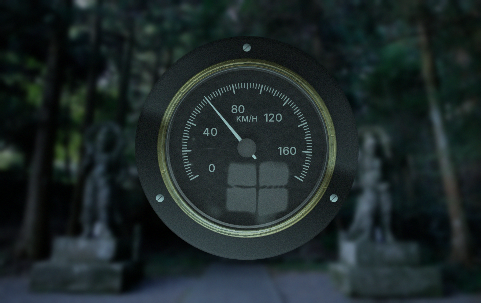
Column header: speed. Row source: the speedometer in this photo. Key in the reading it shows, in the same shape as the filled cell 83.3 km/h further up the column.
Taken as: 60 km/h
